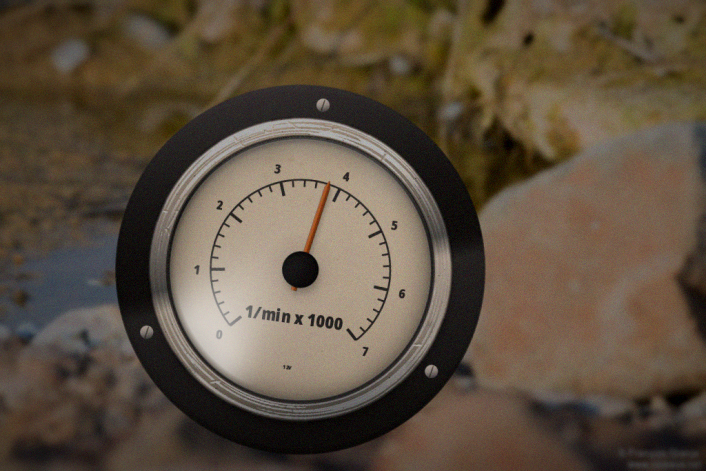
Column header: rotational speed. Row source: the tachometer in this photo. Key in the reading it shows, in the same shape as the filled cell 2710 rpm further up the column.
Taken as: 3800 rpm
